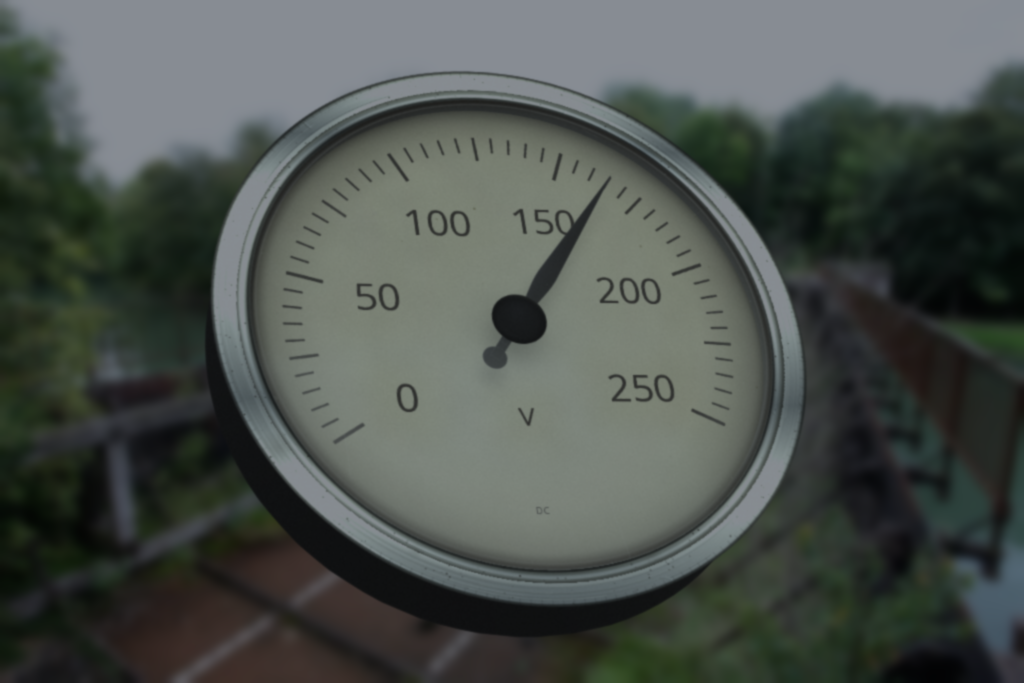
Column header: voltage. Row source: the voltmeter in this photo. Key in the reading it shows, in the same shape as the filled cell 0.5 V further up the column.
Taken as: 165 V
